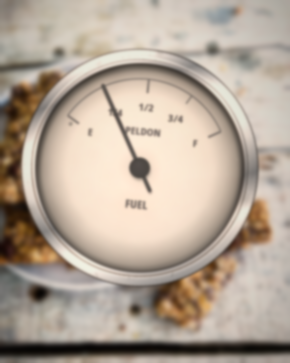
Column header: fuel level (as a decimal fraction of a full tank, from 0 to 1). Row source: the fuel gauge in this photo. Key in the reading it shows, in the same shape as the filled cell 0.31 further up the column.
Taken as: 0.25
